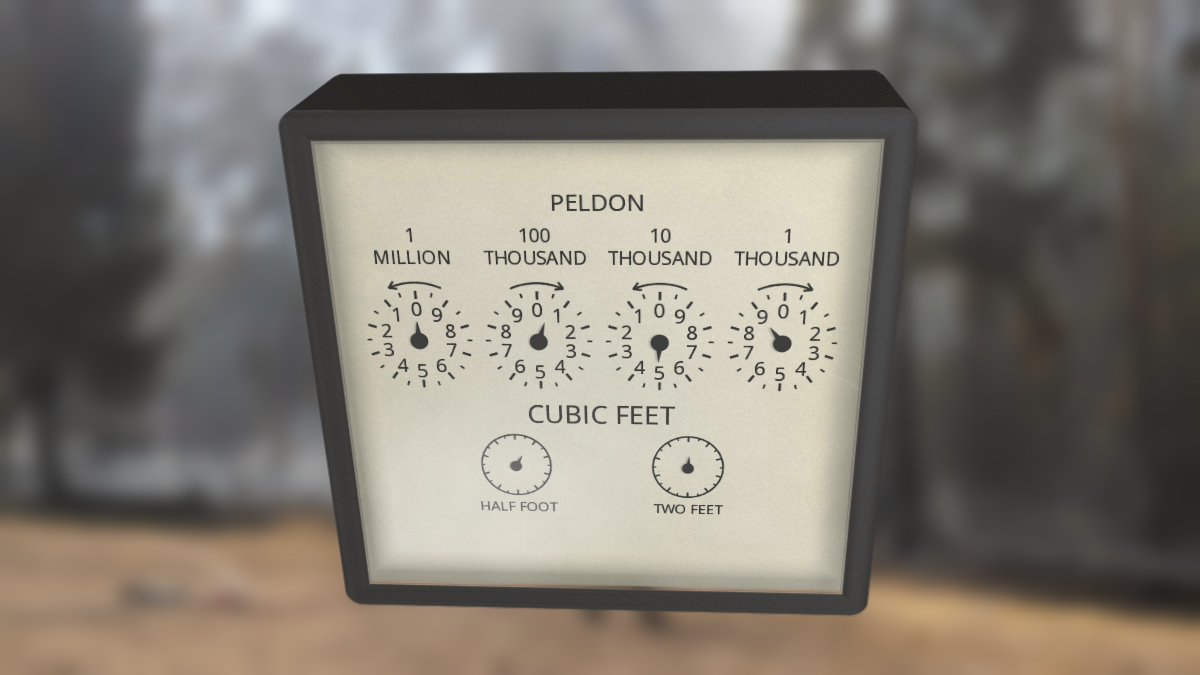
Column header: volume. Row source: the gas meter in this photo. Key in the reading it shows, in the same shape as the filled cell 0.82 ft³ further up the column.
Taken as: 4900 ft³
